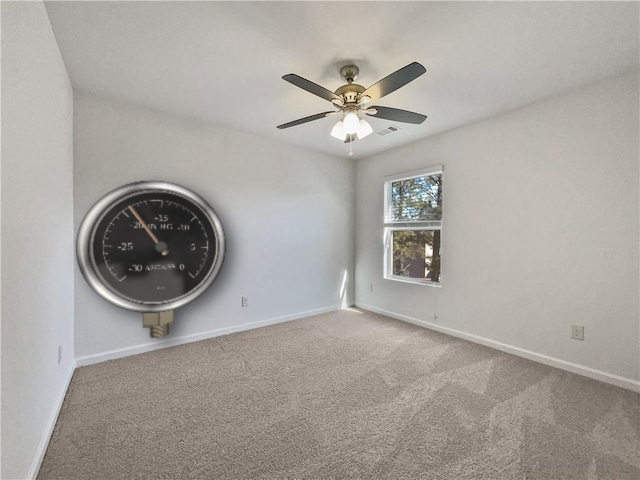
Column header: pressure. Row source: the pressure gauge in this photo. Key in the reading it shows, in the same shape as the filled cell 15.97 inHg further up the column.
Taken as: -19 inHg
